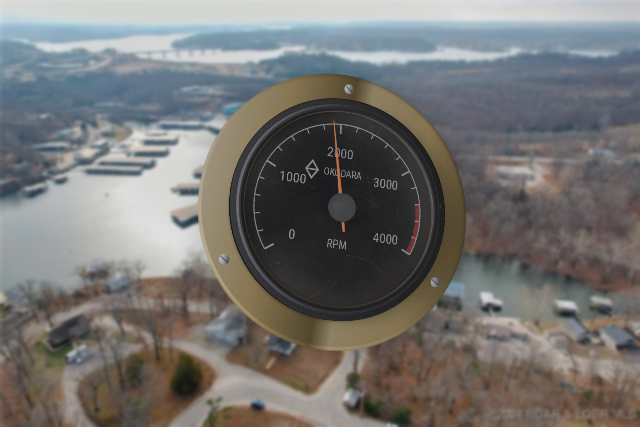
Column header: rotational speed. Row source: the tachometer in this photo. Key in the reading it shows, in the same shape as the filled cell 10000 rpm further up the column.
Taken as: 1900 rpm
